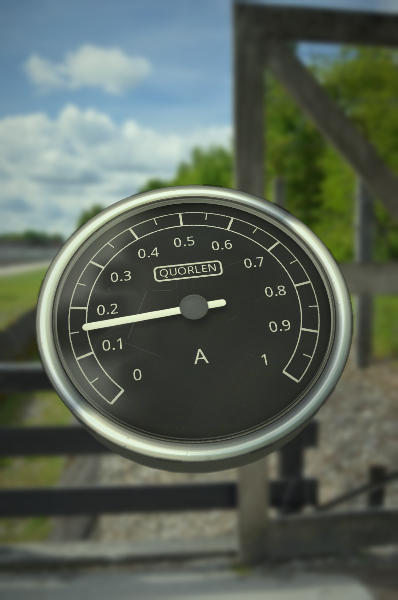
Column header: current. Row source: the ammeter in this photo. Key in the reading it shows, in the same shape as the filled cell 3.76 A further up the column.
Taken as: 0.15 A
